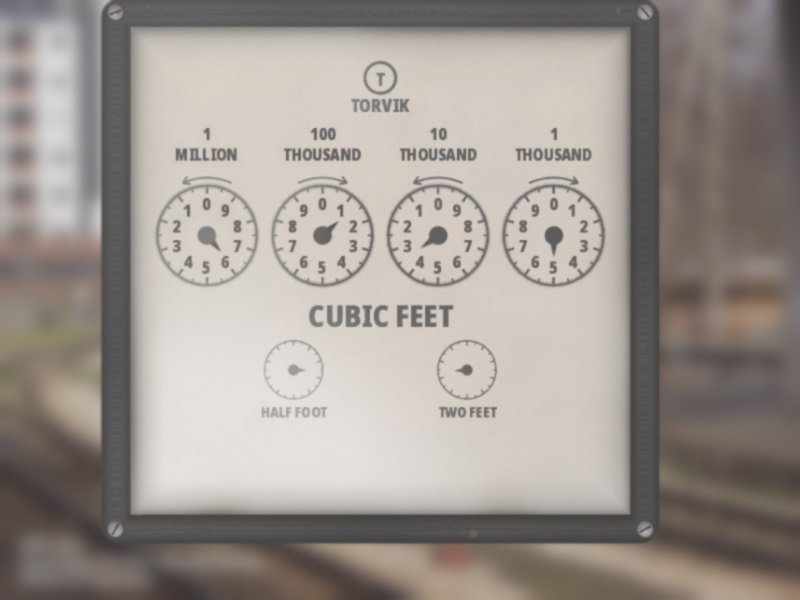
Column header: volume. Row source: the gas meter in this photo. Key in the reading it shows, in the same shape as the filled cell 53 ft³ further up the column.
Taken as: 613500 ft³
